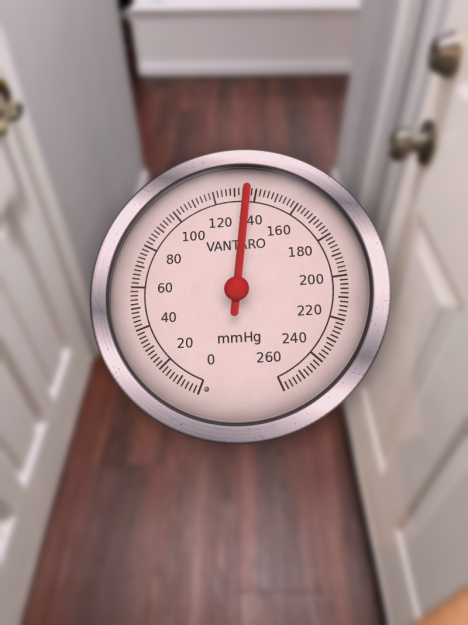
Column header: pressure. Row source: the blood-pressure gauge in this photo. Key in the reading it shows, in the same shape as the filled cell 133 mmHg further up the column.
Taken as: 136 mmHg
